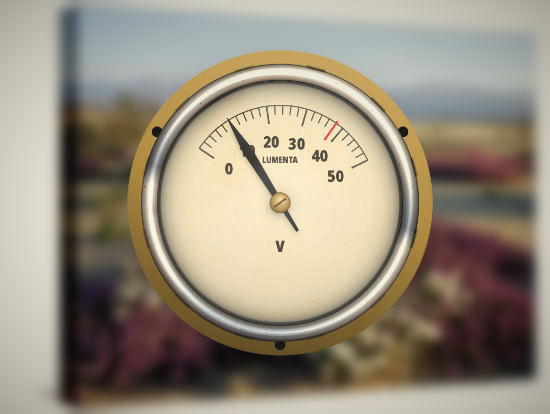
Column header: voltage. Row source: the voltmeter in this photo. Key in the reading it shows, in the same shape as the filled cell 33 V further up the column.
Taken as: 10 V
